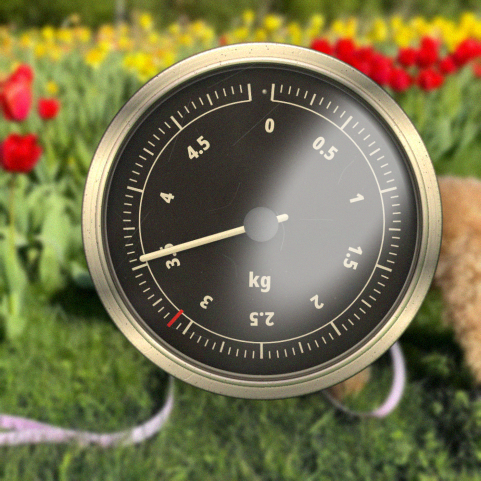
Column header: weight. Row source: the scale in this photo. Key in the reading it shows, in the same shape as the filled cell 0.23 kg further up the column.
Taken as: 3.55 kg
